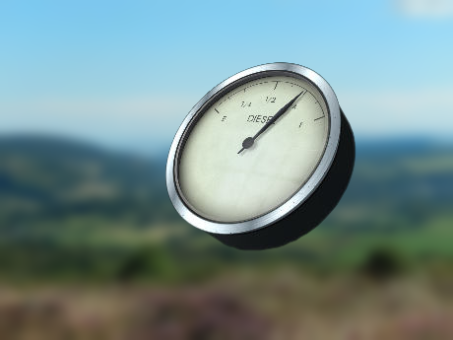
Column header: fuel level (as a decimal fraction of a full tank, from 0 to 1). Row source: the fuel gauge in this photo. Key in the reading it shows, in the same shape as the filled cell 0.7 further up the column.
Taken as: 0.75
